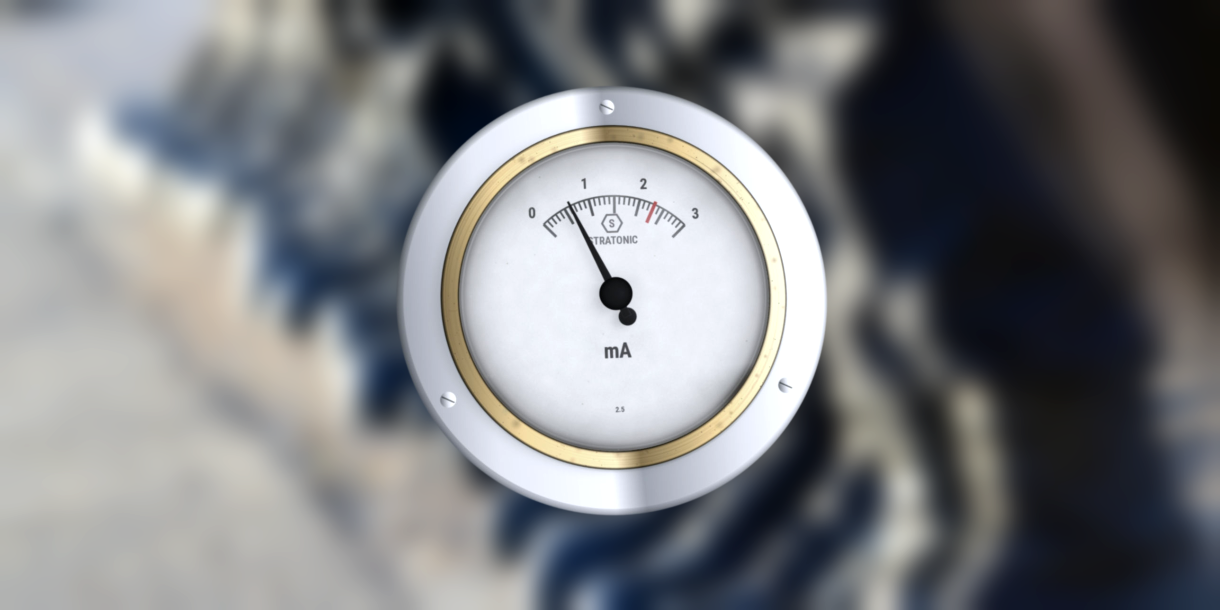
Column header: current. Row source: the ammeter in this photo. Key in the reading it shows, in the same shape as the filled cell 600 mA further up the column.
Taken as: 0.6 mA
